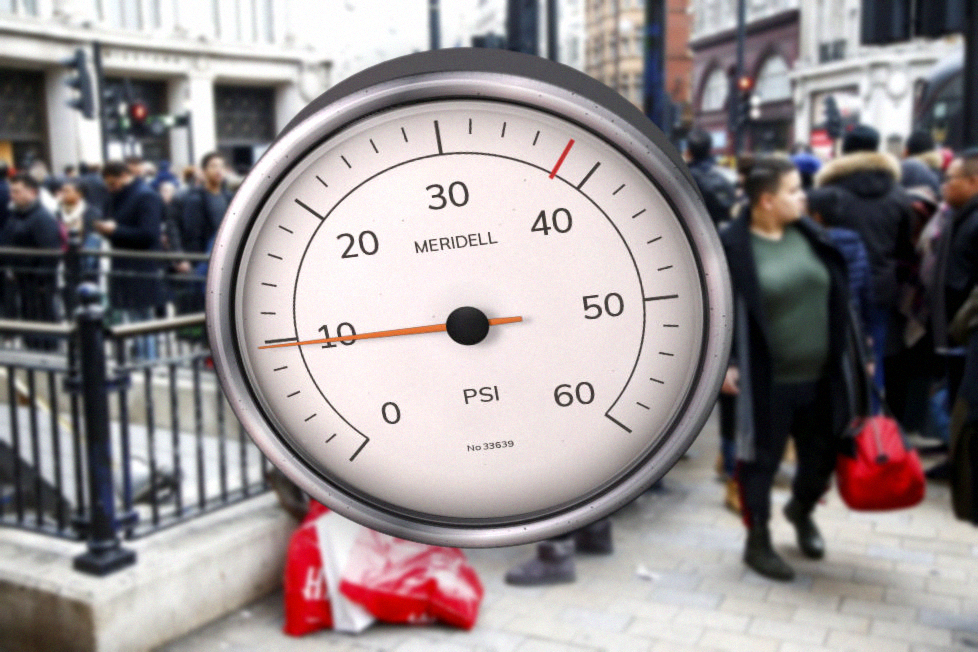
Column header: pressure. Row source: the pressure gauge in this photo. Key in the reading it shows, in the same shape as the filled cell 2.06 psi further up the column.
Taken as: 10 psi
